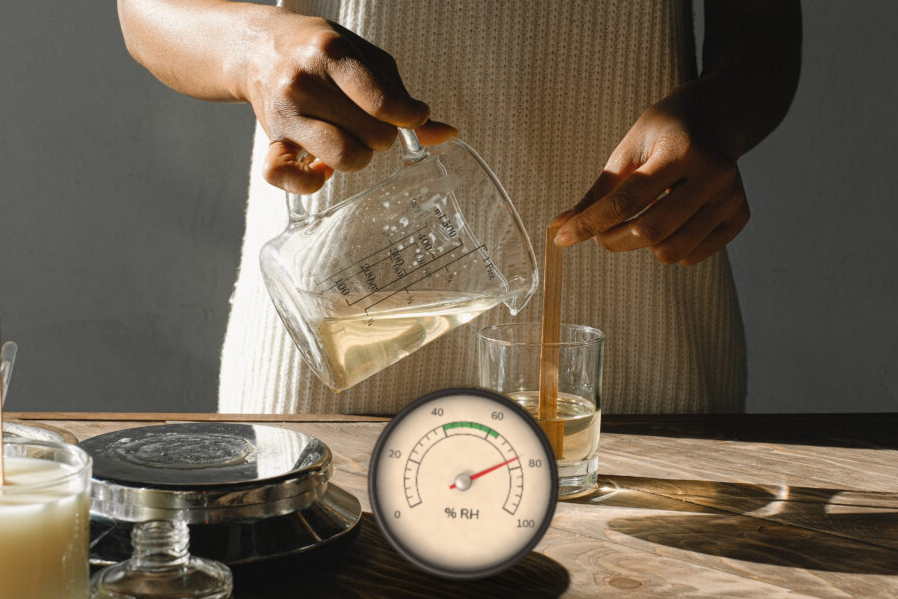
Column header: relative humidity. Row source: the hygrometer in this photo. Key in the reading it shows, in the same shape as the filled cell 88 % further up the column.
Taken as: 76 %
